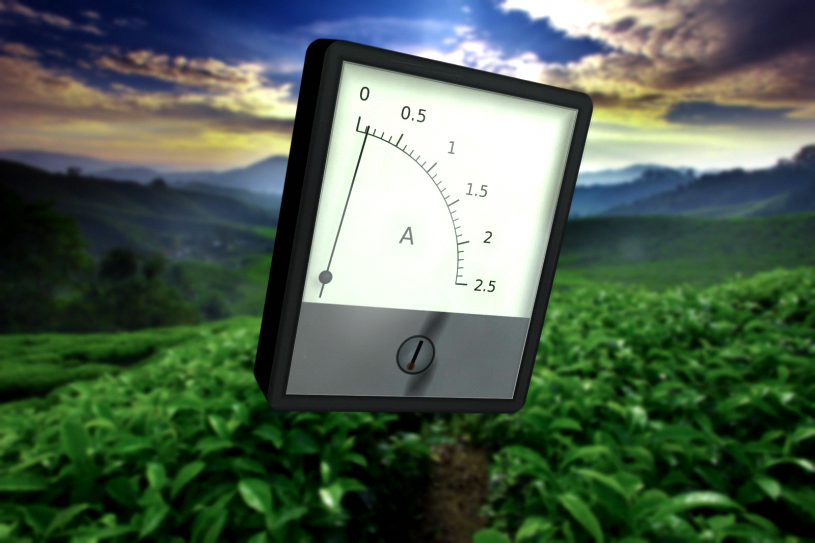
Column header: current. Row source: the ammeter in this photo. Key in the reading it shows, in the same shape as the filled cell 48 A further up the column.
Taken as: 0.1 A
